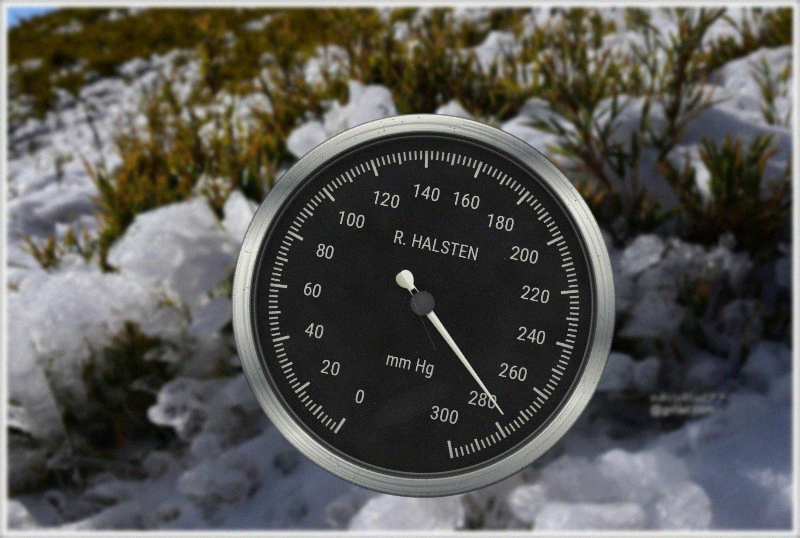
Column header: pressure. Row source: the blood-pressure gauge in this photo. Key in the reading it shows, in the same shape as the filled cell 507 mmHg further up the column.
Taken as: 276 mmHg
